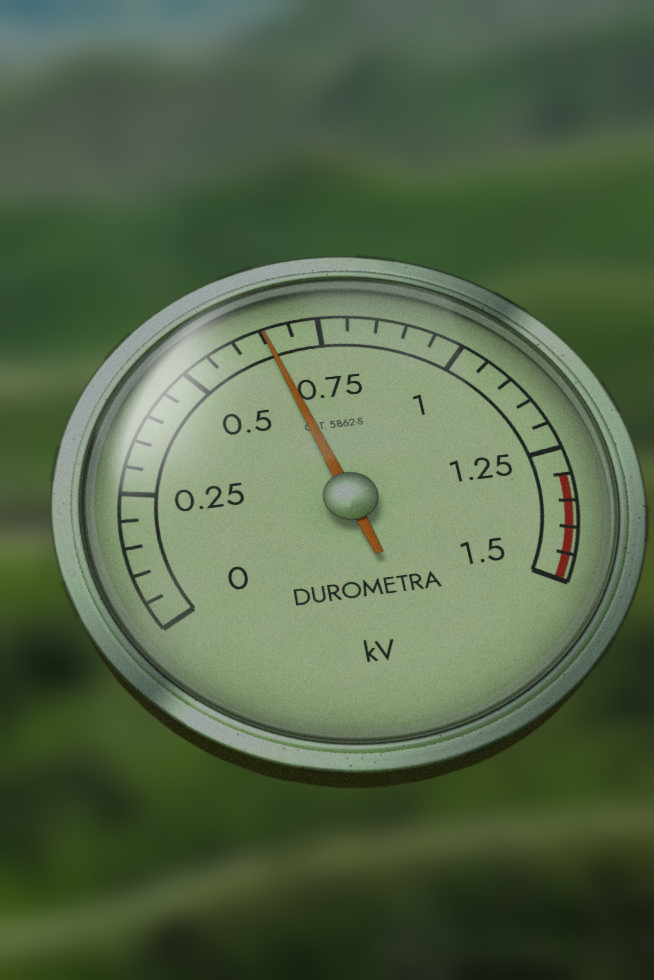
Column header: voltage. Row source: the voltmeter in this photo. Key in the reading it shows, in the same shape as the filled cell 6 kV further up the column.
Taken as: 0.65 kV
